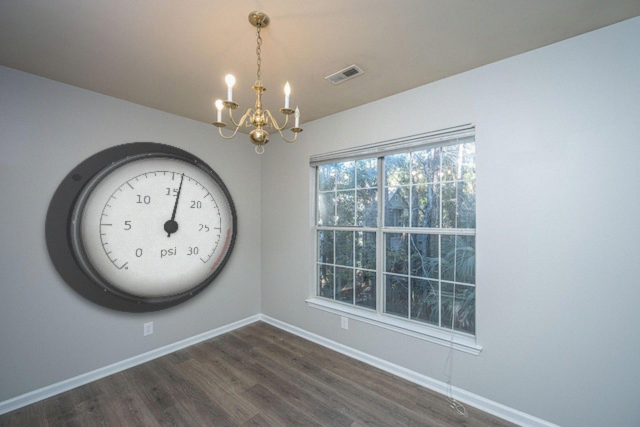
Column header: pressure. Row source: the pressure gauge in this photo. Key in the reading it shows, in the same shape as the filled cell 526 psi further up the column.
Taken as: 16 psi
